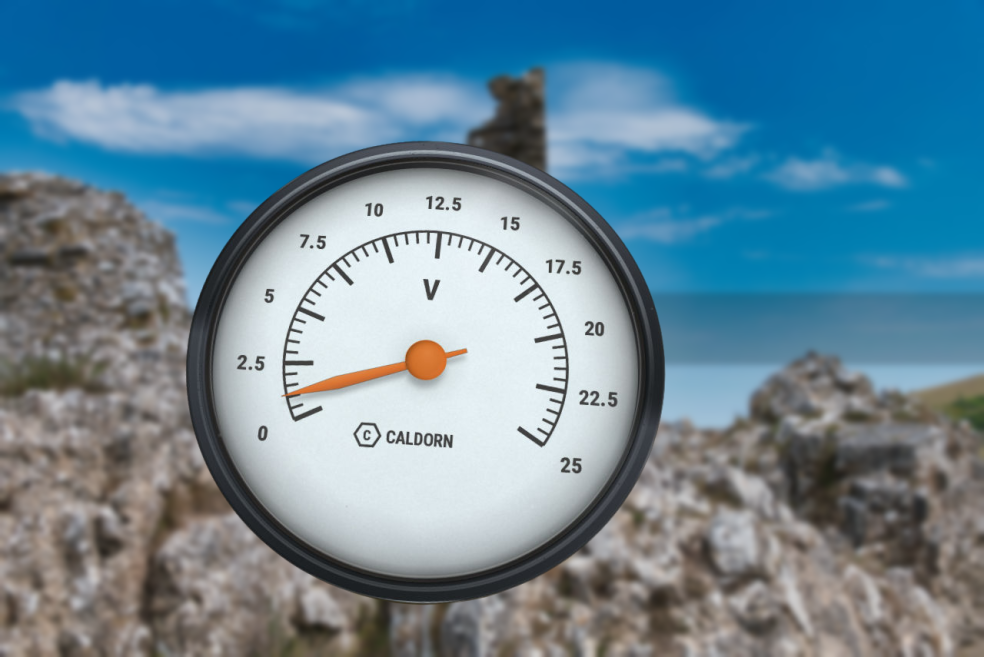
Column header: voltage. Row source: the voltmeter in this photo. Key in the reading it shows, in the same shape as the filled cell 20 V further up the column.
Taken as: 1 V
